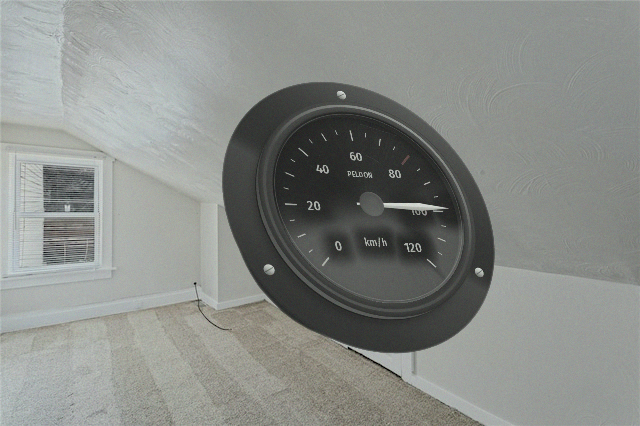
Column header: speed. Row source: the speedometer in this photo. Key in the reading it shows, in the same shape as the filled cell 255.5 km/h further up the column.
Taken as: 100 km/h
